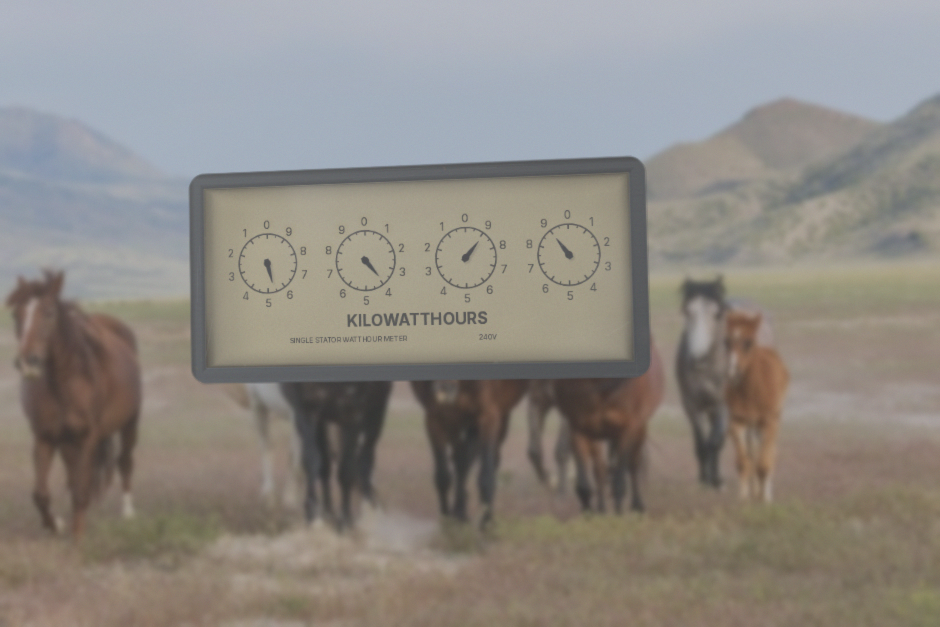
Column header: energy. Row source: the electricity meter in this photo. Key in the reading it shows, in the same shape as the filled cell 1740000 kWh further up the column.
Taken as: 5389 kWh
